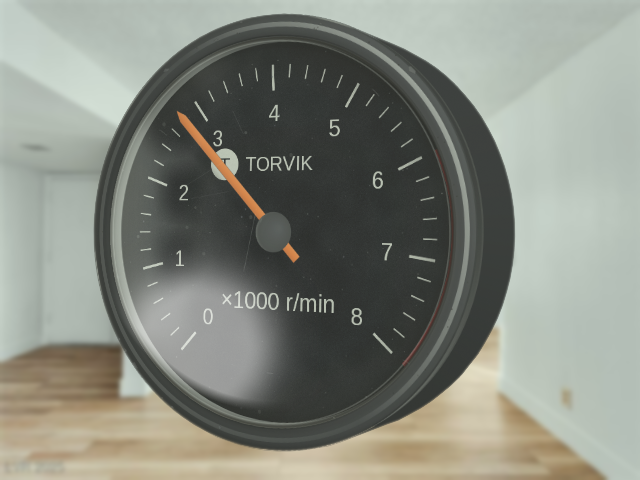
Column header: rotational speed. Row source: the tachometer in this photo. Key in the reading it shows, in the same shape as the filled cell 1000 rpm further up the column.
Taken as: 2800 rpm
